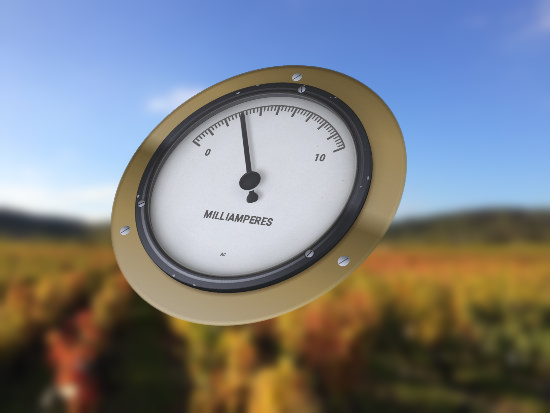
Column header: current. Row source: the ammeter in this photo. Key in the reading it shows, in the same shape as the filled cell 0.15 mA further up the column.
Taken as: 3 mA
